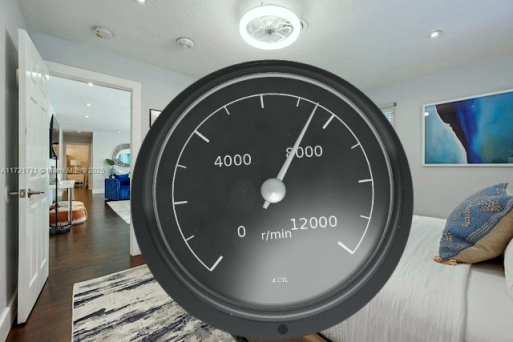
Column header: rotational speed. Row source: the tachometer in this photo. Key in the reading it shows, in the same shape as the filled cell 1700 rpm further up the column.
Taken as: 7500 rpm
